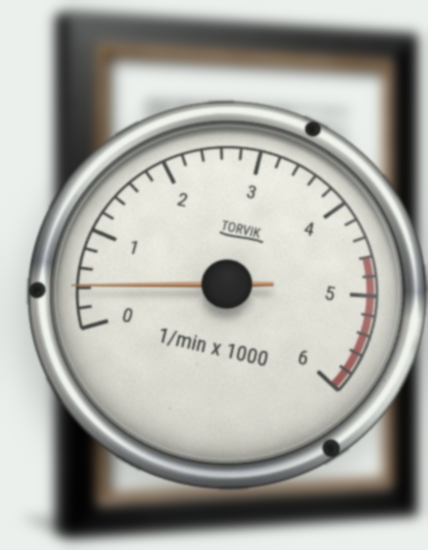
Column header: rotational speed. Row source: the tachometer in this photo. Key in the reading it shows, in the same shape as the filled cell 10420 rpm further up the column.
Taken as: 400 rpm
